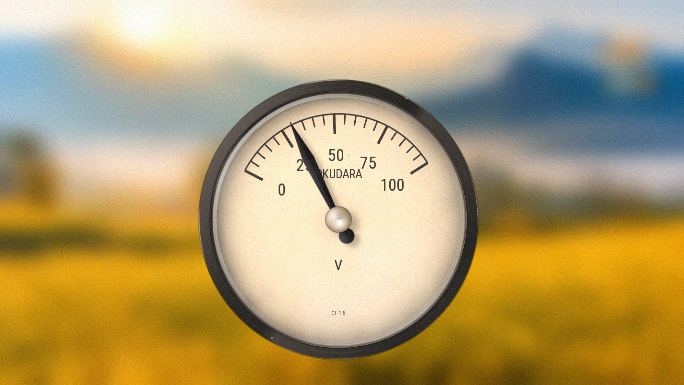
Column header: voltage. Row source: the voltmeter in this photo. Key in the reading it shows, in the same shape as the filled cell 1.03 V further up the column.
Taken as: 30 V
